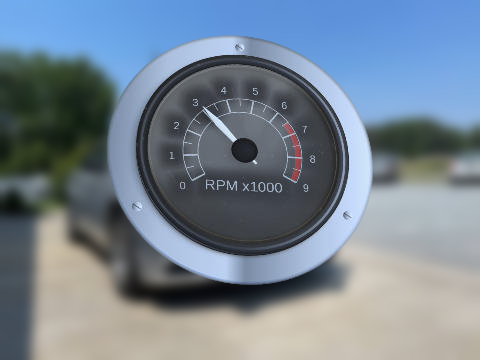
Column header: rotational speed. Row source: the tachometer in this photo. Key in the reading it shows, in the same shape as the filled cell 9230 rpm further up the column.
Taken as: 3000 rpm
